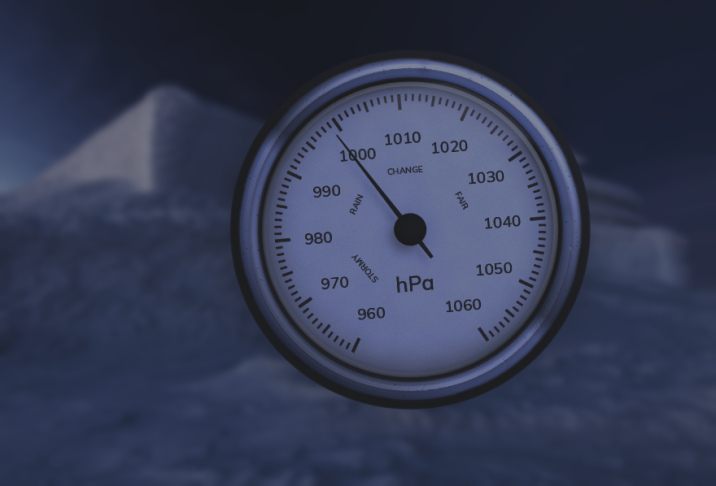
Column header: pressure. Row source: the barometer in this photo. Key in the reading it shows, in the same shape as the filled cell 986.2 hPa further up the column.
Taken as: 999 hPa
